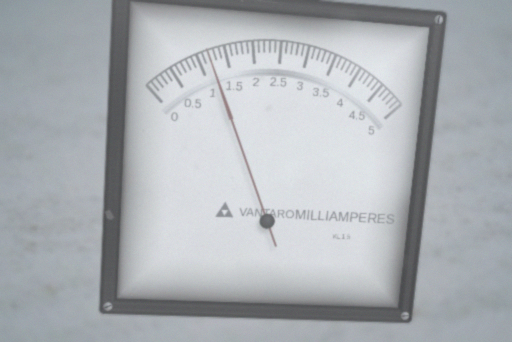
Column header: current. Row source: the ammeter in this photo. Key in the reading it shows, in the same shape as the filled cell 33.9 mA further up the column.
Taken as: 1.2 mA
